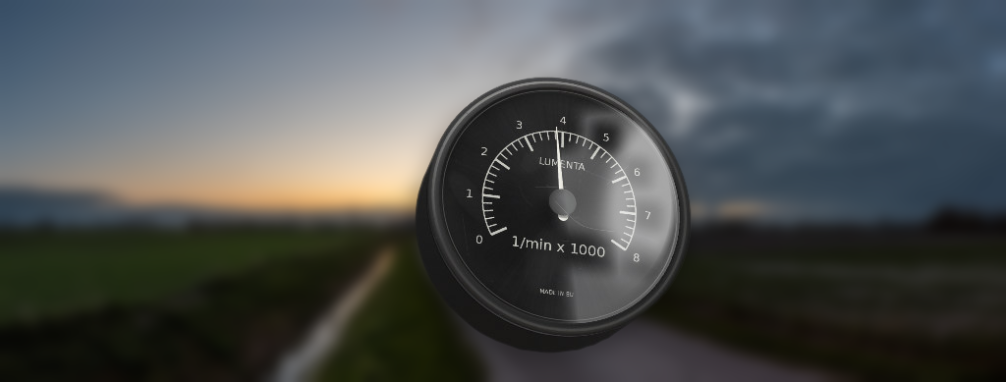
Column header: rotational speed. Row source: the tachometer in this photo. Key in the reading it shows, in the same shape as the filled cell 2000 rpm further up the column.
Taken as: 3800 rpm
